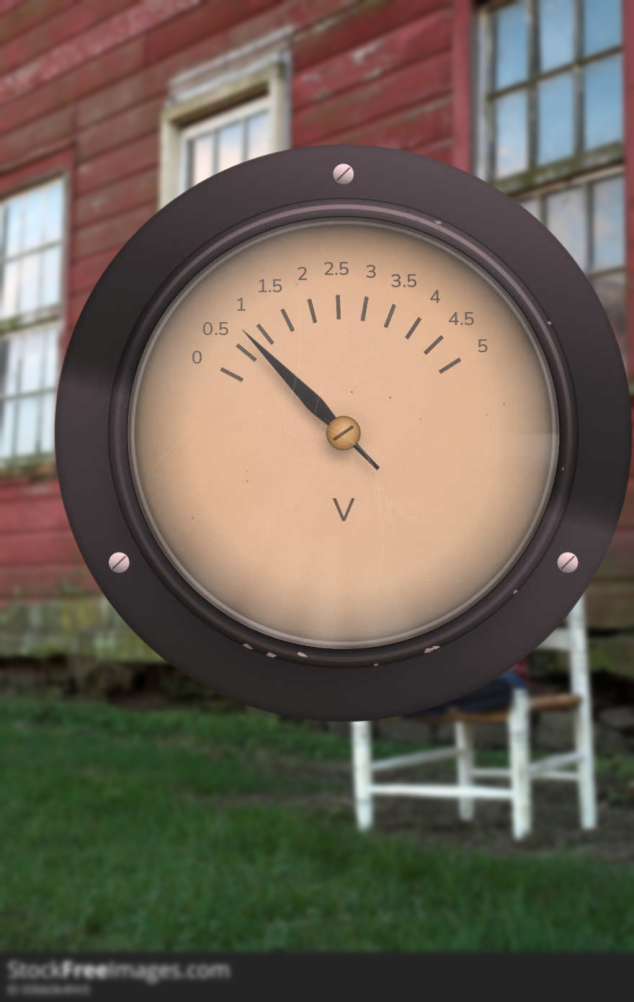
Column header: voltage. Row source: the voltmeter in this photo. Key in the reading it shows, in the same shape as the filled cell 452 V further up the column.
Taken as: 0.75 V
